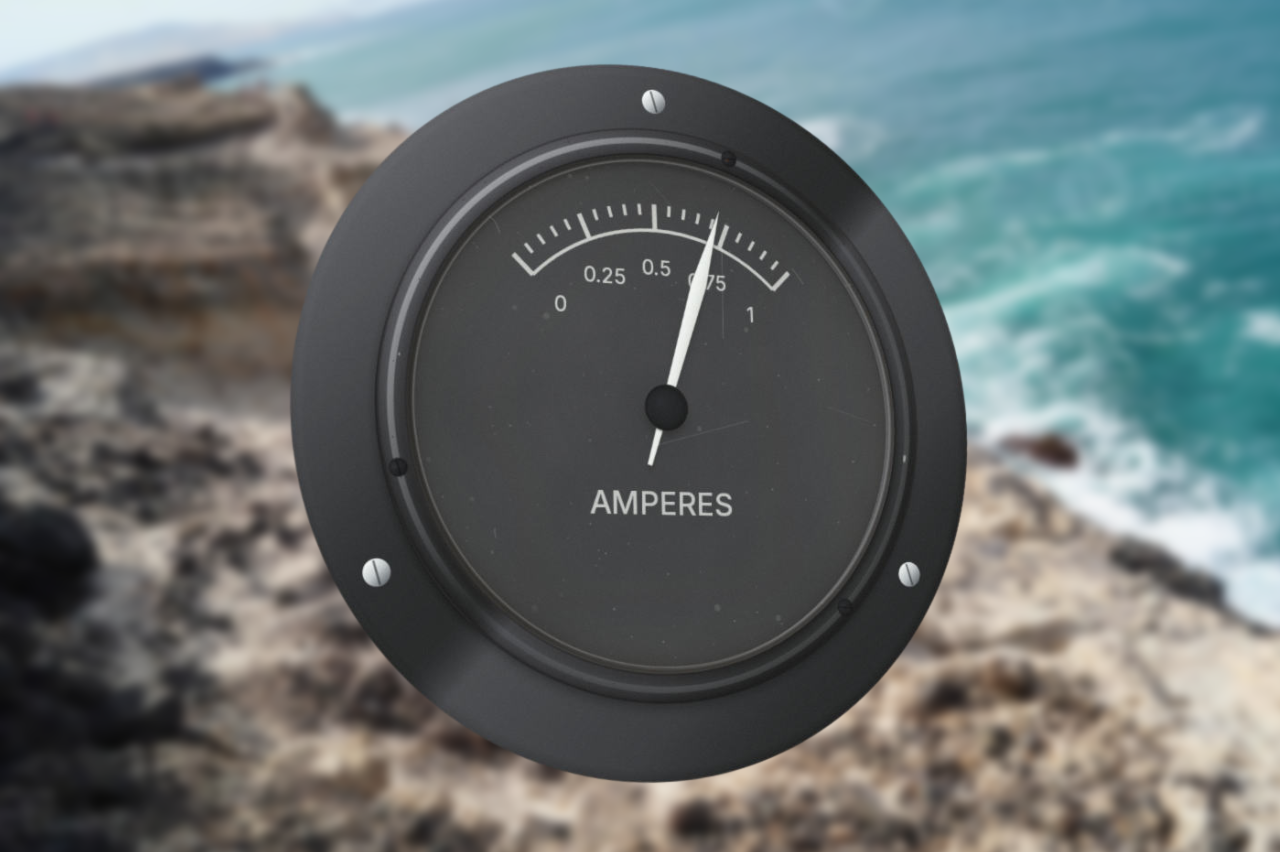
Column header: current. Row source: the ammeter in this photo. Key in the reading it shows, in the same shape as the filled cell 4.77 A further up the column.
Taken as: 0.7 A
